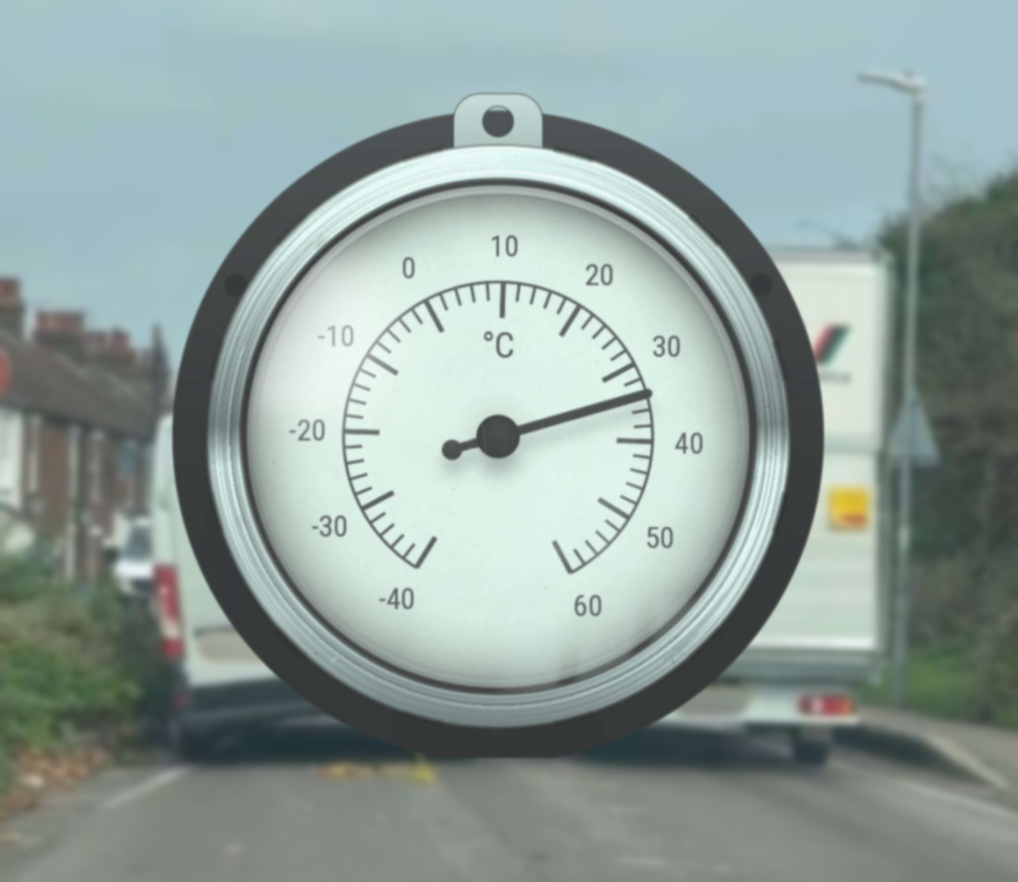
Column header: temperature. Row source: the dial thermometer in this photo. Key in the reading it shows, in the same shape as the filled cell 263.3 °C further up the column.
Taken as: 34 °C
